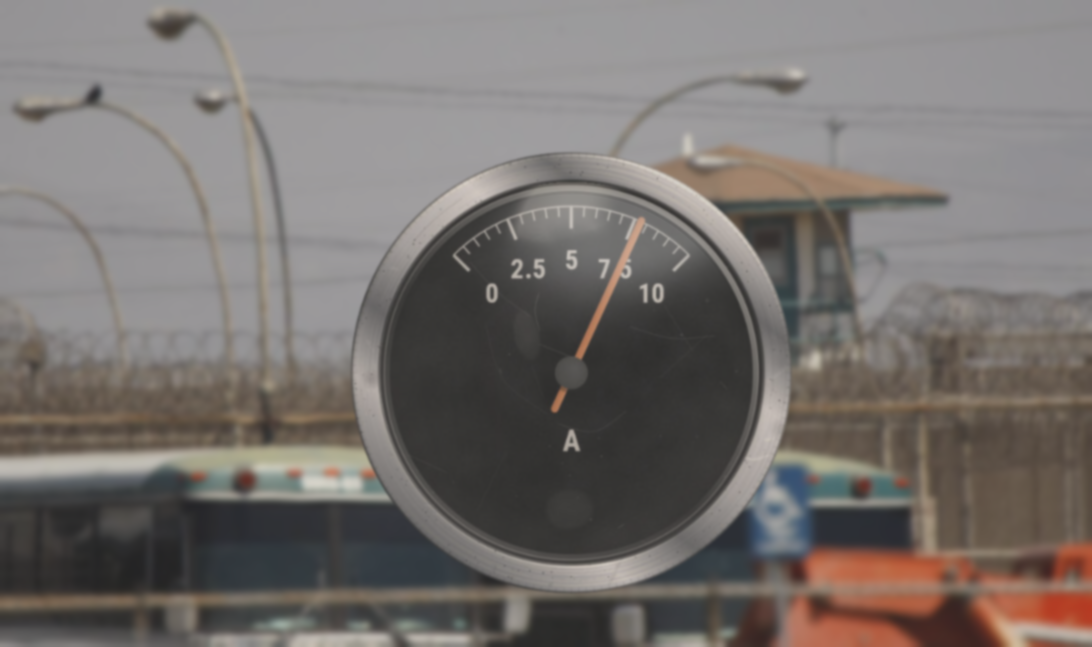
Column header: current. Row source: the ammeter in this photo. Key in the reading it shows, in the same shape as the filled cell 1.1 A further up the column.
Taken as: 7.75 A
